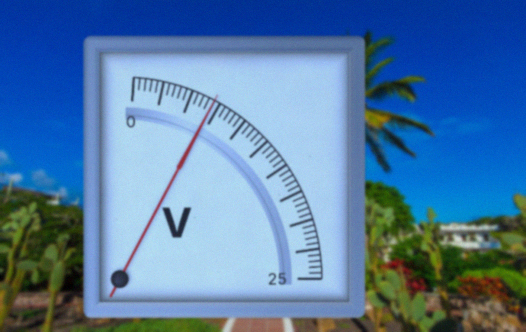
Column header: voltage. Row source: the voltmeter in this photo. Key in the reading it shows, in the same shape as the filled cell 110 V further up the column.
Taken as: 7 V
